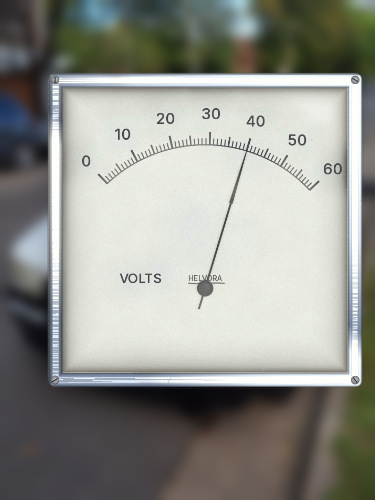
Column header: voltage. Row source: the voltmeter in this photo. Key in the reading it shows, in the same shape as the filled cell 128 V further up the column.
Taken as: 40 V
